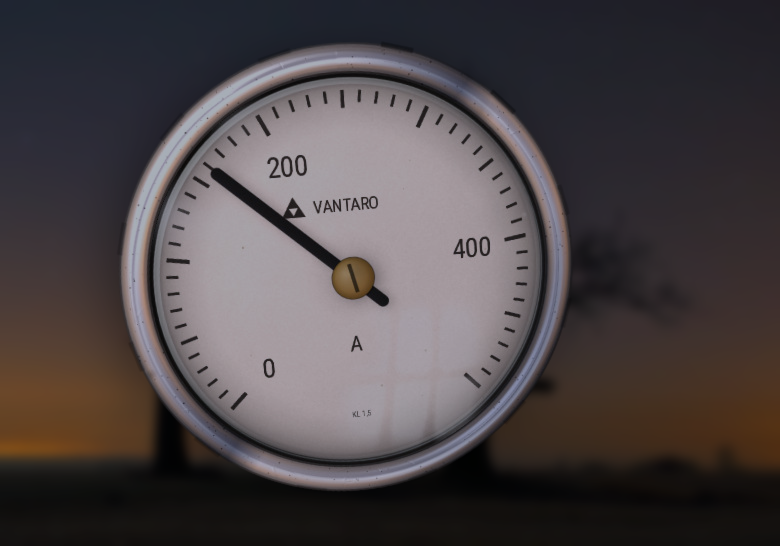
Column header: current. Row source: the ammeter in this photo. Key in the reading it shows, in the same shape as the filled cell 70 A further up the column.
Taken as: 160 A
